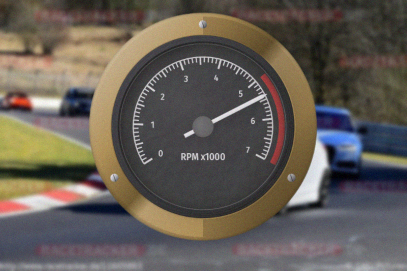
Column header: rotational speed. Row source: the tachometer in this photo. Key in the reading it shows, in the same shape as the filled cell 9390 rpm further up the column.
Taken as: 5400 rpm
